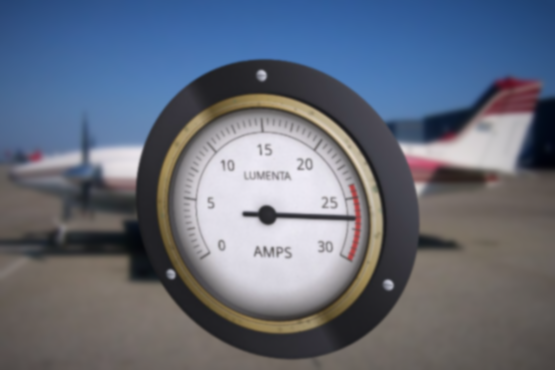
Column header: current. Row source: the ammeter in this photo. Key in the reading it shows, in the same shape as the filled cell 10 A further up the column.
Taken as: 26.5 A
